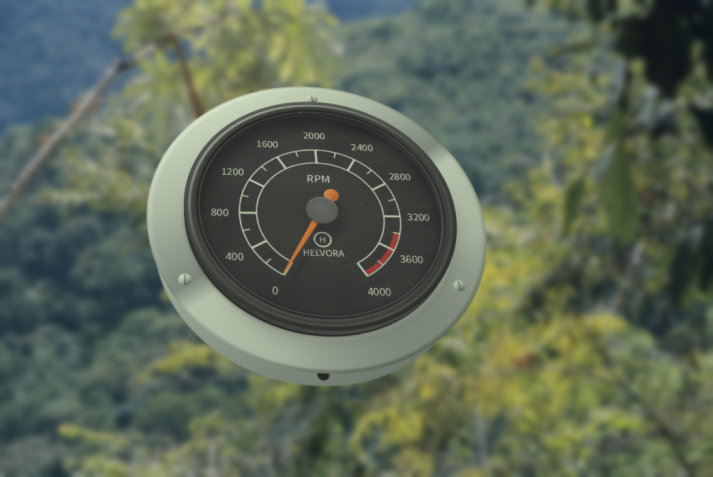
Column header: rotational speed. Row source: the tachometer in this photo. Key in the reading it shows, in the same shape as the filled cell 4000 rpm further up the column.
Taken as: 0 rpm
